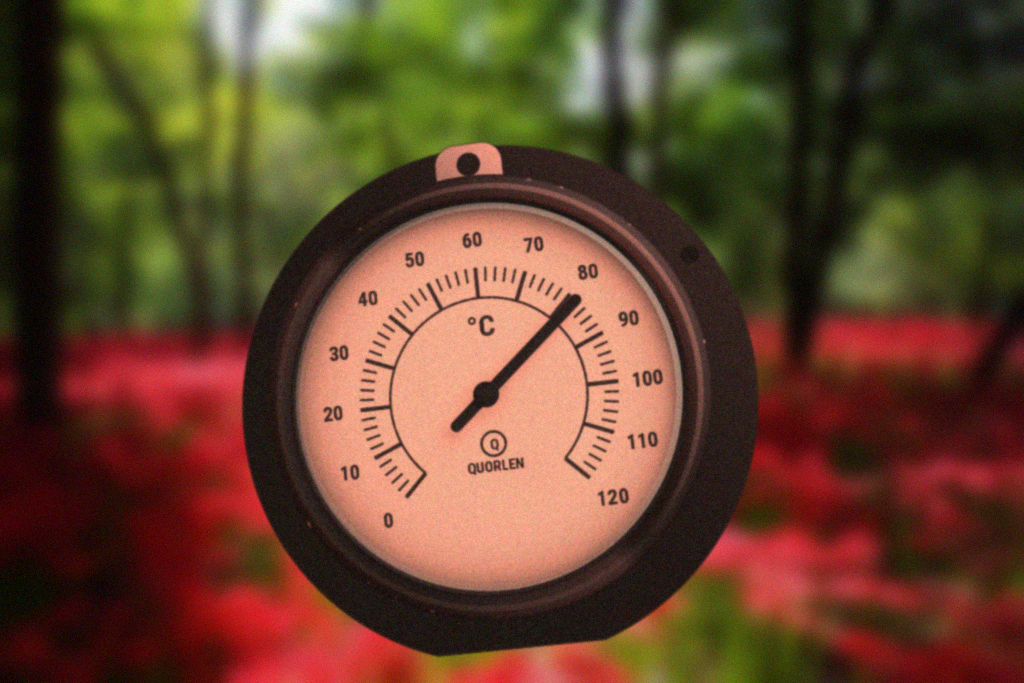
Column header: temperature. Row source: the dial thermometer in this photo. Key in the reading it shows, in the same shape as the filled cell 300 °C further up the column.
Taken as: 82 °C
